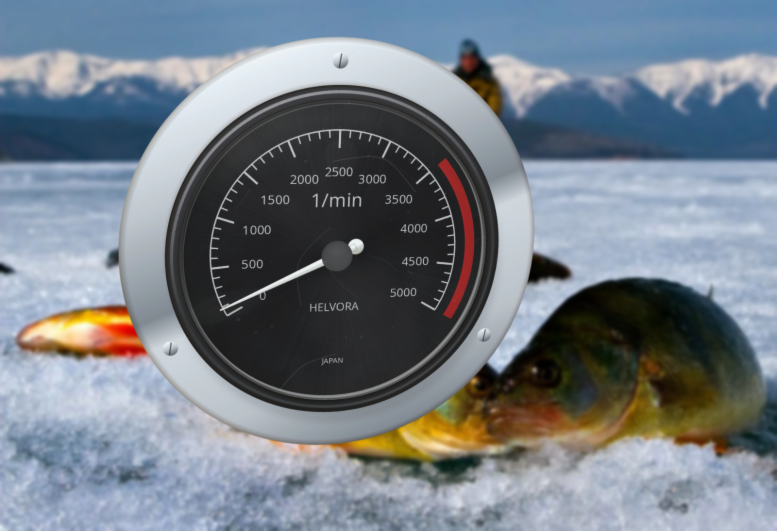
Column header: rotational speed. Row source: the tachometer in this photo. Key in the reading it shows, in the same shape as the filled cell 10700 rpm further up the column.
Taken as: 100 rpm
